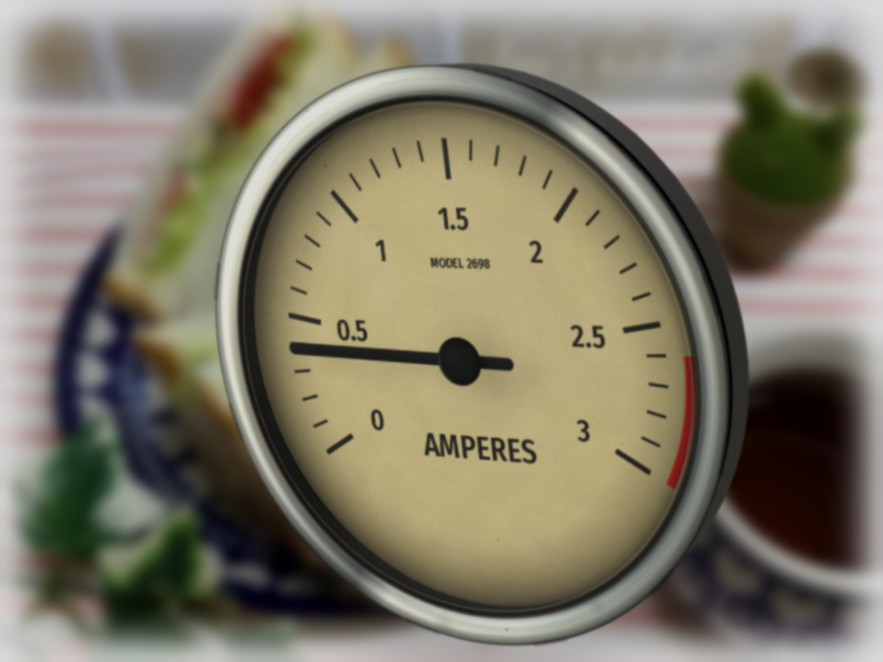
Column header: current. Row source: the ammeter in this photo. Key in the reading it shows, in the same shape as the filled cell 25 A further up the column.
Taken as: 0.4 A
